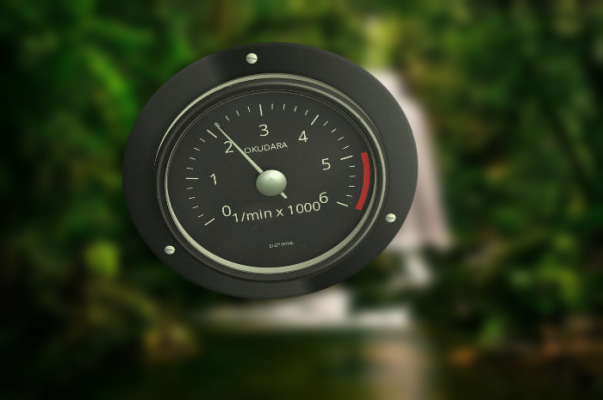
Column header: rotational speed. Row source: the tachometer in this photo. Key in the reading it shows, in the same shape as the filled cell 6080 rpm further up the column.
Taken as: 2200 rpm
